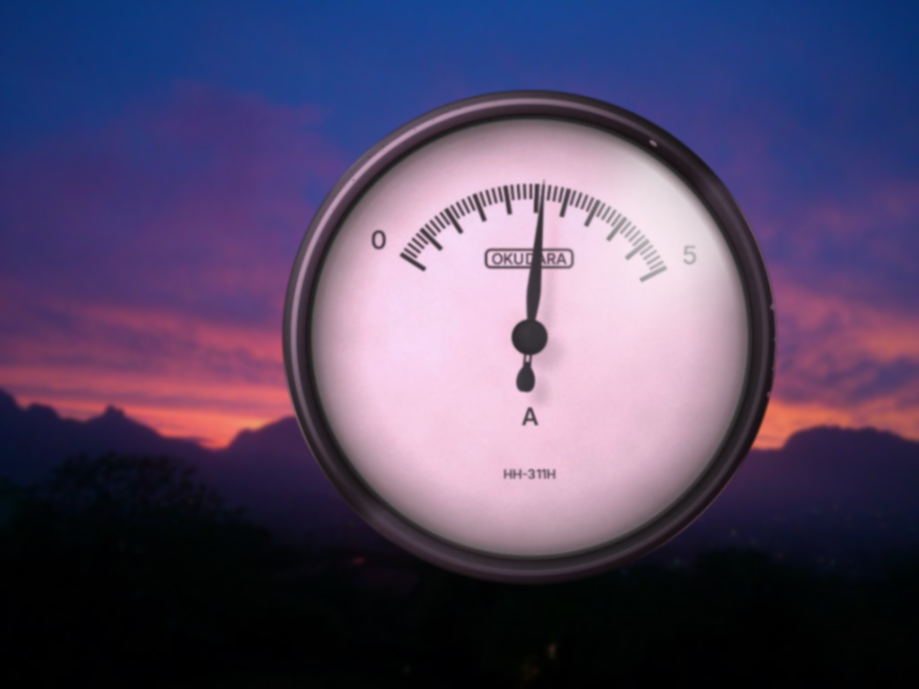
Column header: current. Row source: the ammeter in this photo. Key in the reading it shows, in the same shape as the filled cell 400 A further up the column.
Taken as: 2.6 A
